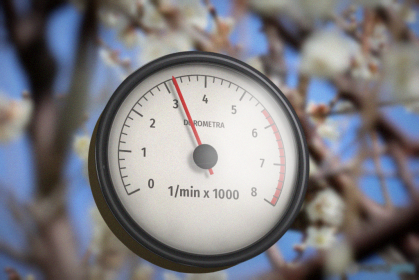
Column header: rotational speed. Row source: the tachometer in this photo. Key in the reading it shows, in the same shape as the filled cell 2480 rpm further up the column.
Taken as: 3200 rpm
